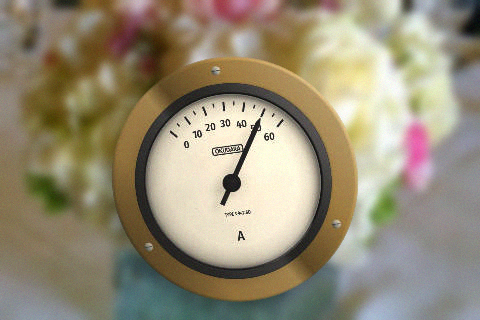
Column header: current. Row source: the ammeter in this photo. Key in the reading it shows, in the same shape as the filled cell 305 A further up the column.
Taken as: 50 A
